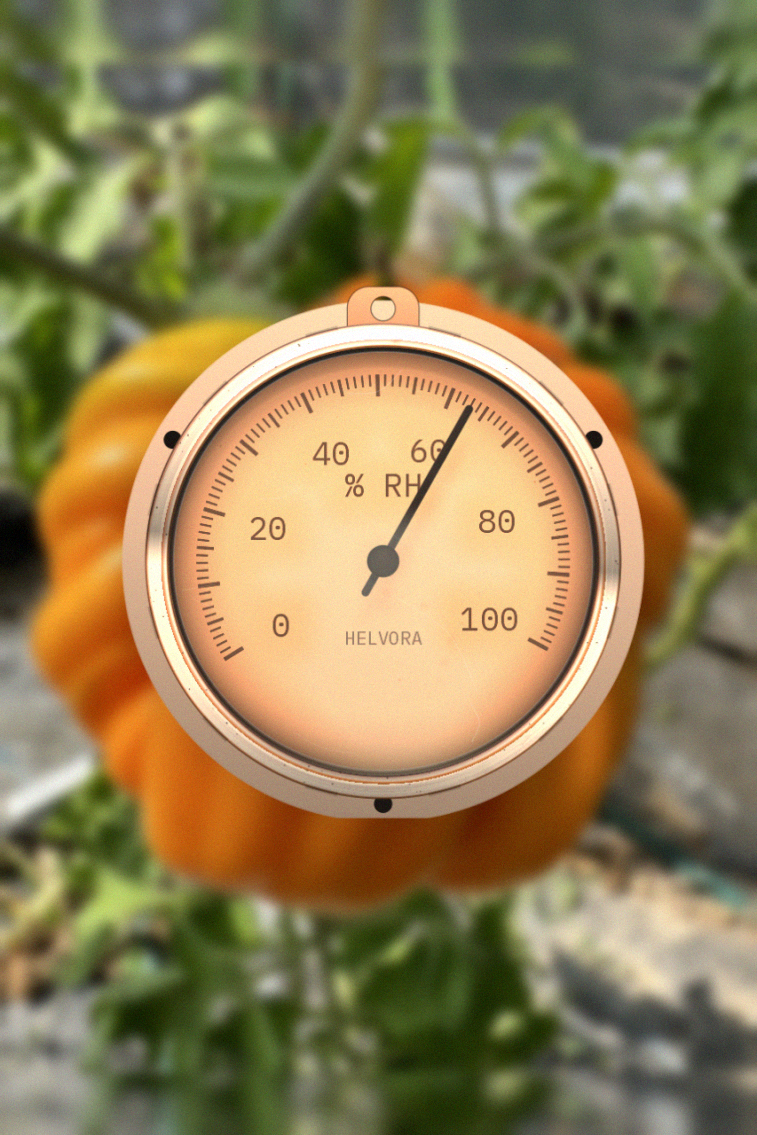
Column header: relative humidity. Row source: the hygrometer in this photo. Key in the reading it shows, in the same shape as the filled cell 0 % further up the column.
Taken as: 63 %
